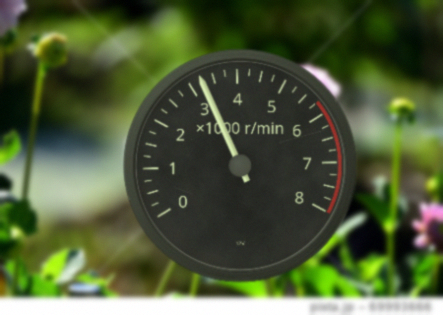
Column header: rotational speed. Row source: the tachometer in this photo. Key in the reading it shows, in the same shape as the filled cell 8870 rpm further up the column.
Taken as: 3250 rpm
